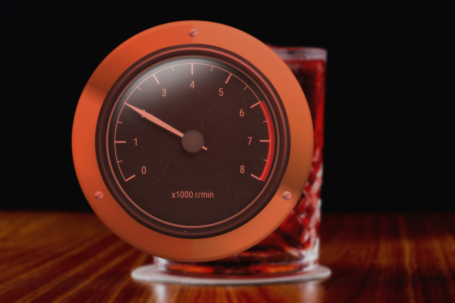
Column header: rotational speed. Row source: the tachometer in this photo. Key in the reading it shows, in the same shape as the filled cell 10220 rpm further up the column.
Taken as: 2000 rpm
